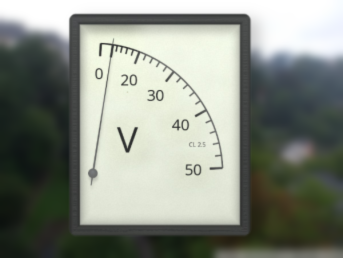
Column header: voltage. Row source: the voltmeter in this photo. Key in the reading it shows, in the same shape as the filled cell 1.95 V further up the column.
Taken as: 10 V
